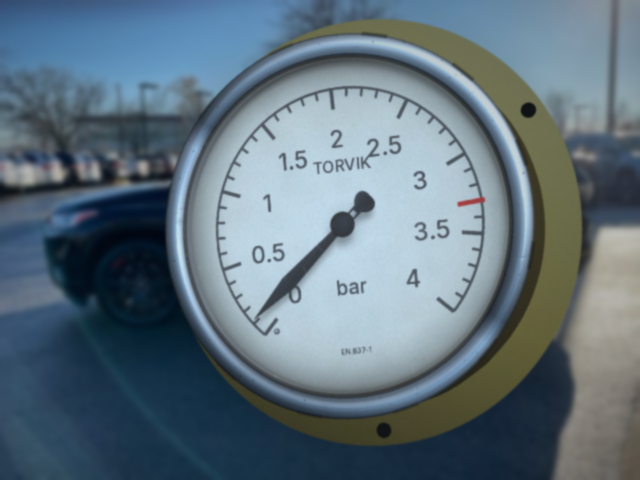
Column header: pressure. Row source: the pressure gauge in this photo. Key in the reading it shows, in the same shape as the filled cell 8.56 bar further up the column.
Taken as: 0.1 bar
